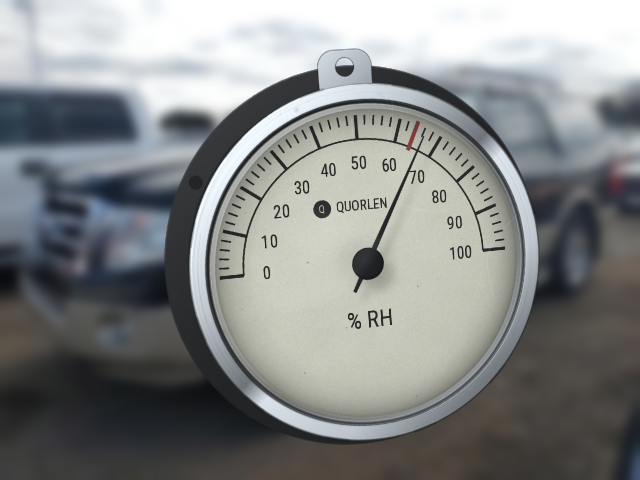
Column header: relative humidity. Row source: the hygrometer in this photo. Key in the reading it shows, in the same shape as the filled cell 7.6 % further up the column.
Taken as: 66 %
